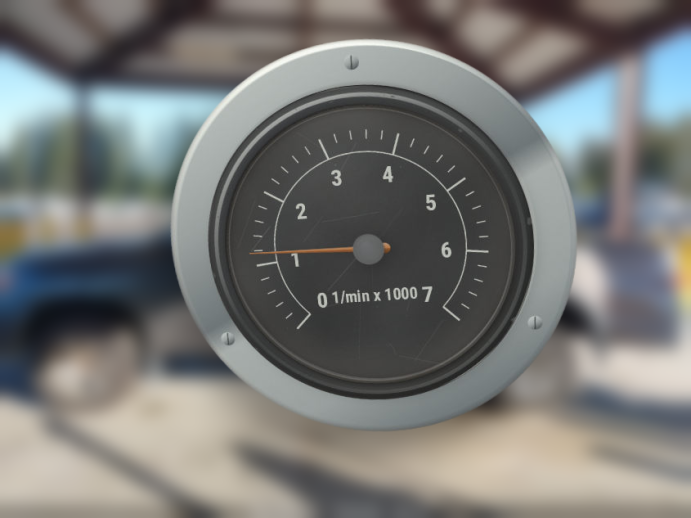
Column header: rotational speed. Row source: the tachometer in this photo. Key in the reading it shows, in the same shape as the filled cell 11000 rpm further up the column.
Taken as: 1200 rpm
